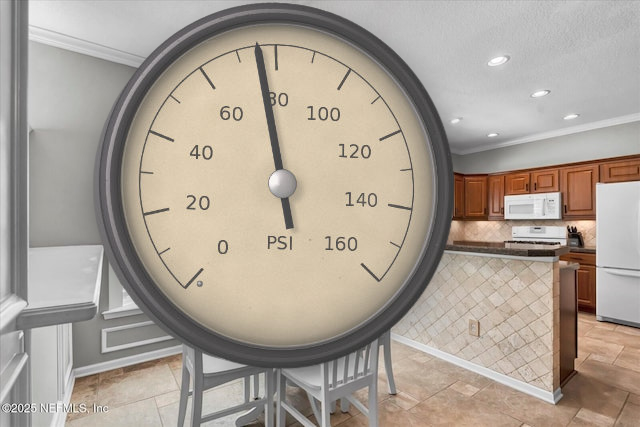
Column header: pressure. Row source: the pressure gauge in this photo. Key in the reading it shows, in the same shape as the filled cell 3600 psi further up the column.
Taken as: 75 psi
